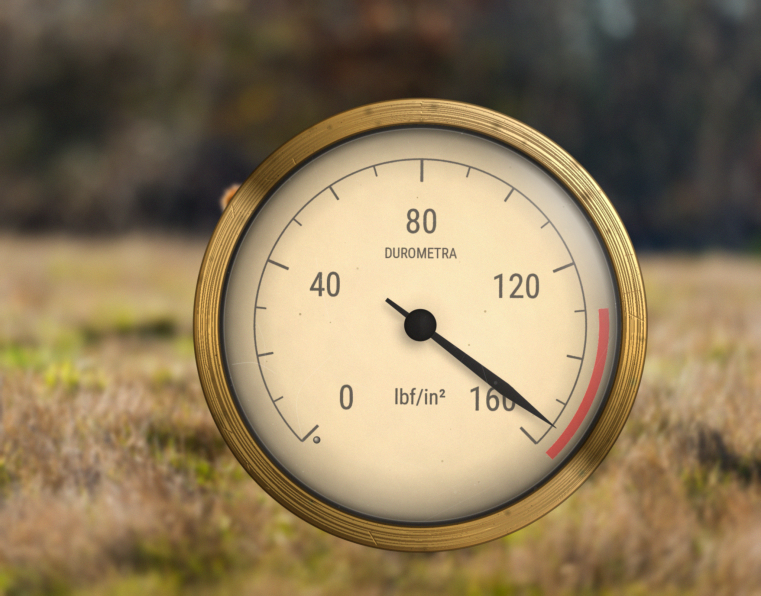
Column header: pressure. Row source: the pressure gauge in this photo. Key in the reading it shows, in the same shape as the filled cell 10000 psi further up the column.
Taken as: 155 psi
